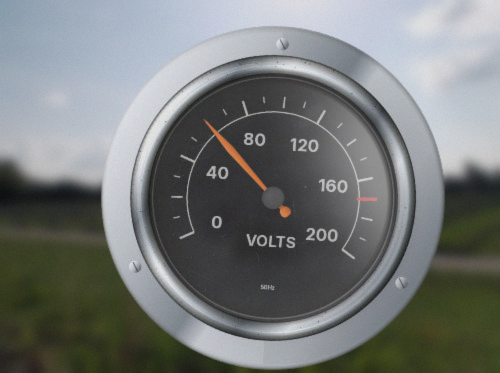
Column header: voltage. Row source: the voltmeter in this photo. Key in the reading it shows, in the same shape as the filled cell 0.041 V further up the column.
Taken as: 60 V
